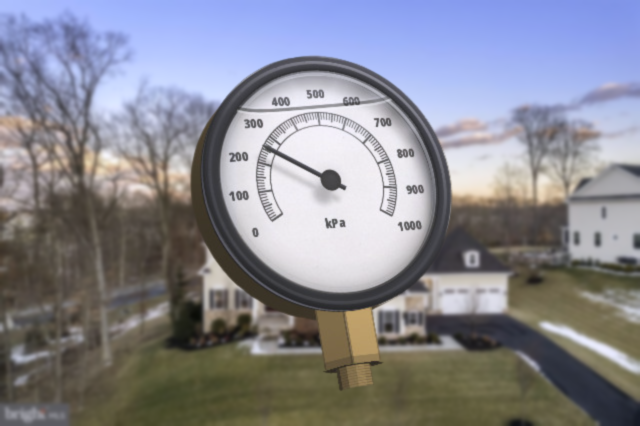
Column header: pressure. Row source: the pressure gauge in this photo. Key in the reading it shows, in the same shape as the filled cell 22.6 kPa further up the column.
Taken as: 250 kPa
